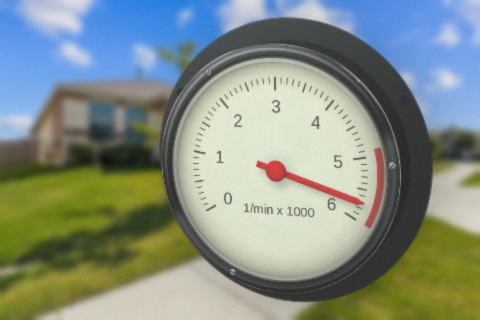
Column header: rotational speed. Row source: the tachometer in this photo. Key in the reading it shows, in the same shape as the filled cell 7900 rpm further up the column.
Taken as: 5700 rpm
